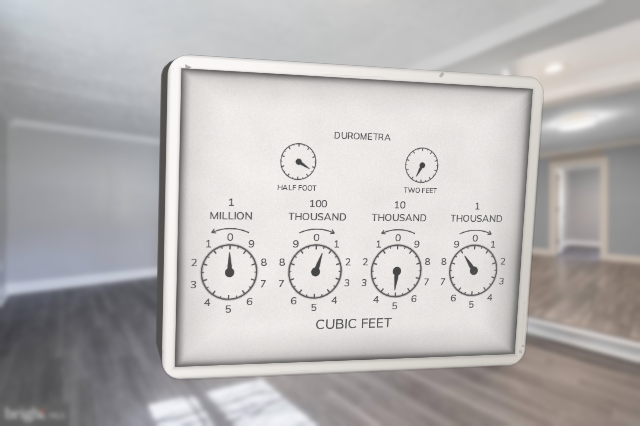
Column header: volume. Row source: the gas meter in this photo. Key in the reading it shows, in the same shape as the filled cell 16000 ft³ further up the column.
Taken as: 4900 ft³
